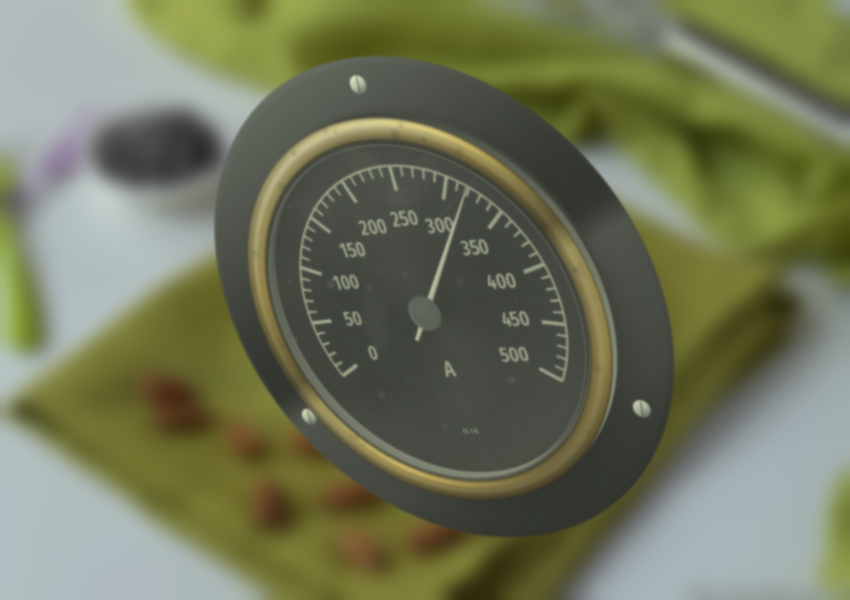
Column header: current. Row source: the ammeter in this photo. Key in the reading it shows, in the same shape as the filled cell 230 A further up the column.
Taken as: 320 A
